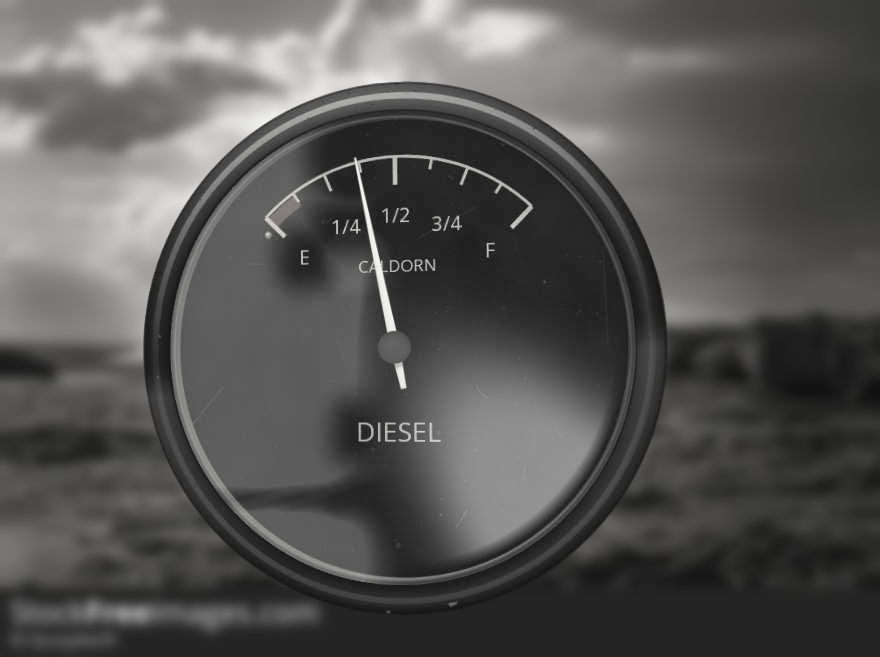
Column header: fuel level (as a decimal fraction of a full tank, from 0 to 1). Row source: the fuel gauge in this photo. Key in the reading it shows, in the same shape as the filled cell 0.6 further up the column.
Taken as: 0.375
